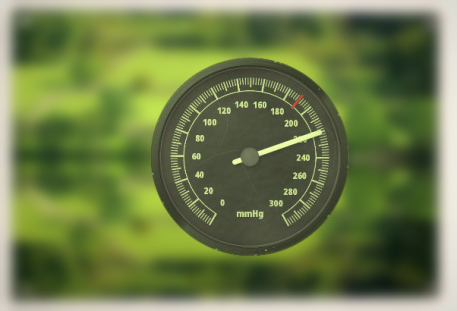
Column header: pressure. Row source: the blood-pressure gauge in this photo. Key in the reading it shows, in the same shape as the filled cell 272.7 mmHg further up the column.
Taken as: 220 mmHg
